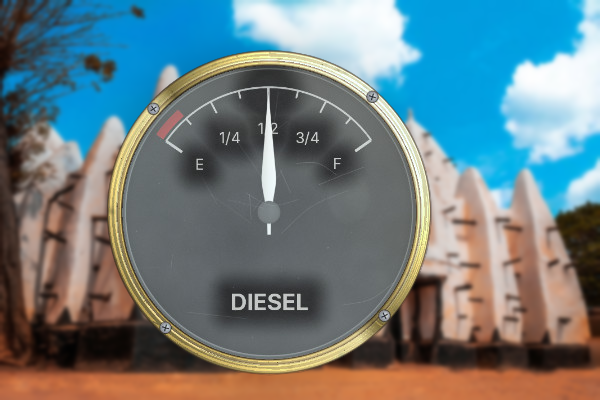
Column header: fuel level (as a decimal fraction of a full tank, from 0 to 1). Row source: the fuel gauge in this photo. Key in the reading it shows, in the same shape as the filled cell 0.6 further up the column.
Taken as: 0.5
